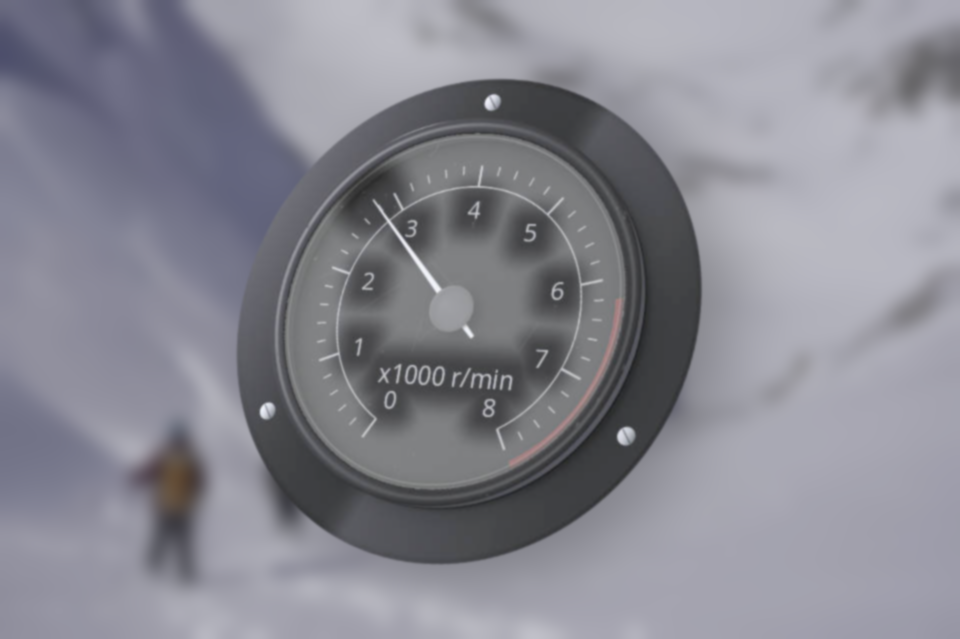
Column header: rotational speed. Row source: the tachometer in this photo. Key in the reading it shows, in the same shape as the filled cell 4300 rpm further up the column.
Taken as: 2800 rpm
